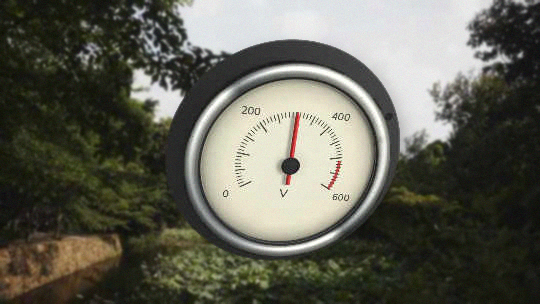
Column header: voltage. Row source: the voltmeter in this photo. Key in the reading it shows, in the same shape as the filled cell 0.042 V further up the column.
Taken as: 300 V
